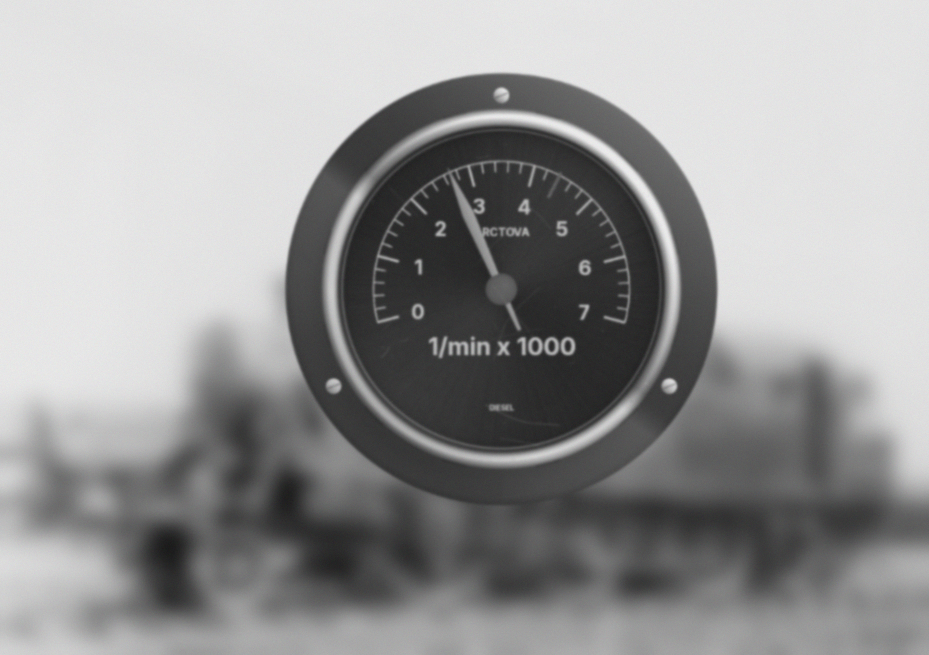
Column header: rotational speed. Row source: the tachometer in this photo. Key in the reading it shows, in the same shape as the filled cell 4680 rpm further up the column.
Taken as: 2700 rpm
